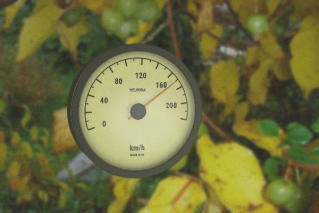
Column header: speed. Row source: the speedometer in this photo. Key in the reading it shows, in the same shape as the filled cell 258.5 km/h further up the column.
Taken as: 170 km/h
